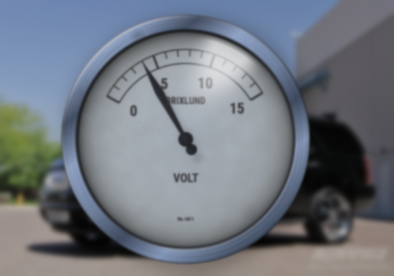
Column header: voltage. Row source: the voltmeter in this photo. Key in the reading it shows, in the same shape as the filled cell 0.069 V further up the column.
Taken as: 4 V
